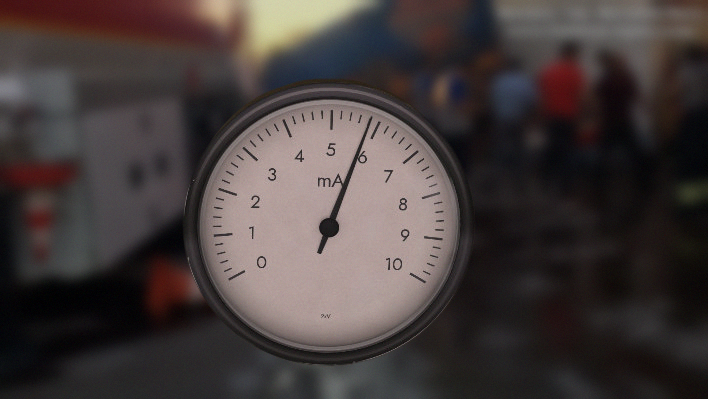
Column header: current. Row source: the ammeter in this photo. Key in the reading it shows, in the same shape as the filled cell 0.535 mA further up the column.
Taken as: 5.8 mA
